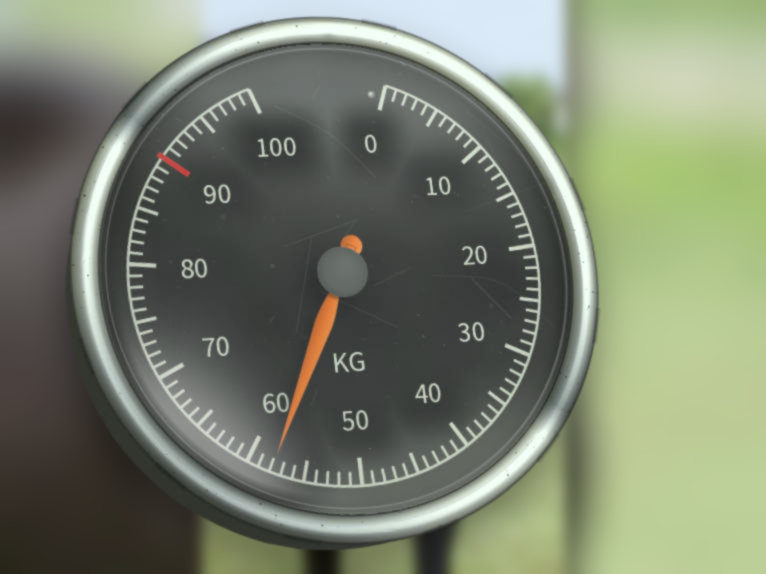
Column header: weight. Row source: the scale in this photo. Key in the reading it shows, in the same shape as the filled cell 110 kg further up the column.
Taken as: 58 kg
